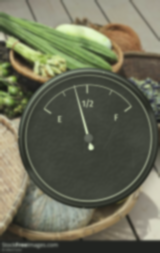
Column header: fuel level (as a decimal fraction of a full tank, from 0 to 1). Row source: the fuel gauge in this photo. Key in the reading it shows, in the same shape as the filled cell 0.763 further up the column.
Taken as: 0.375
